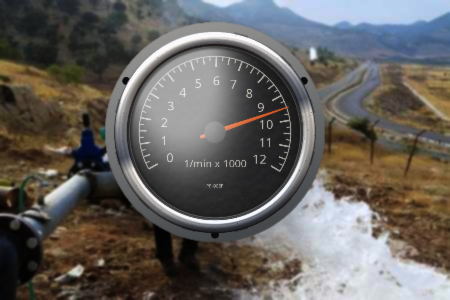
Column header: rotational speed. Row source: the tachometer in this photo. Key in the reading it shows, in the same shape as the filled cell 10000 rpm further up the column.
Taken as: 9500 rpm
